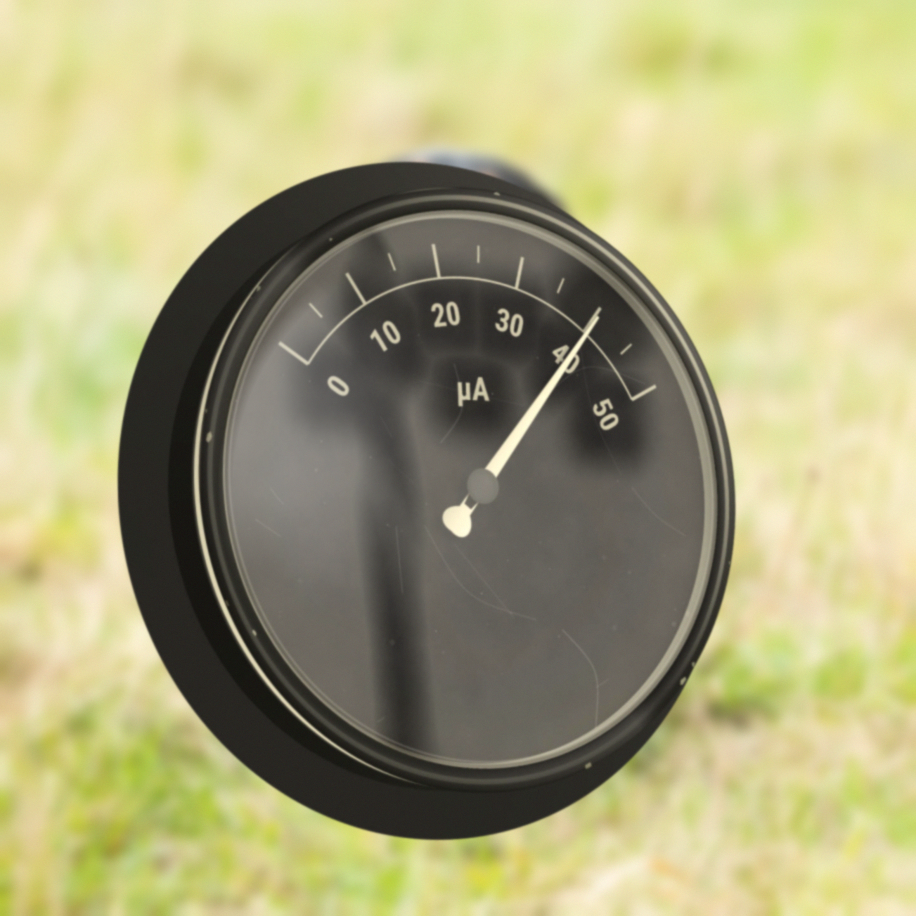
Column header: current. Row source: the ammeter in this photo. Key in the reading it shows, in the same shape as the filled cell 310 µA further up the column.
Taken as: 40 µA
